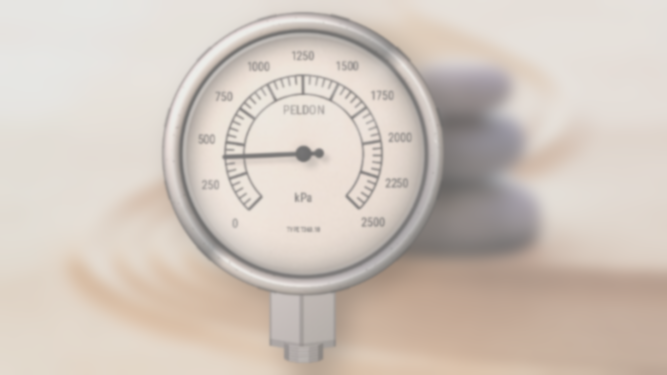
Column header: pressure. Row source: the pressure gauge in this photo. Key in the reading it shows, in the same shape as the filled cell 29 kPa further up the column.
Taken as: 400 kPa
